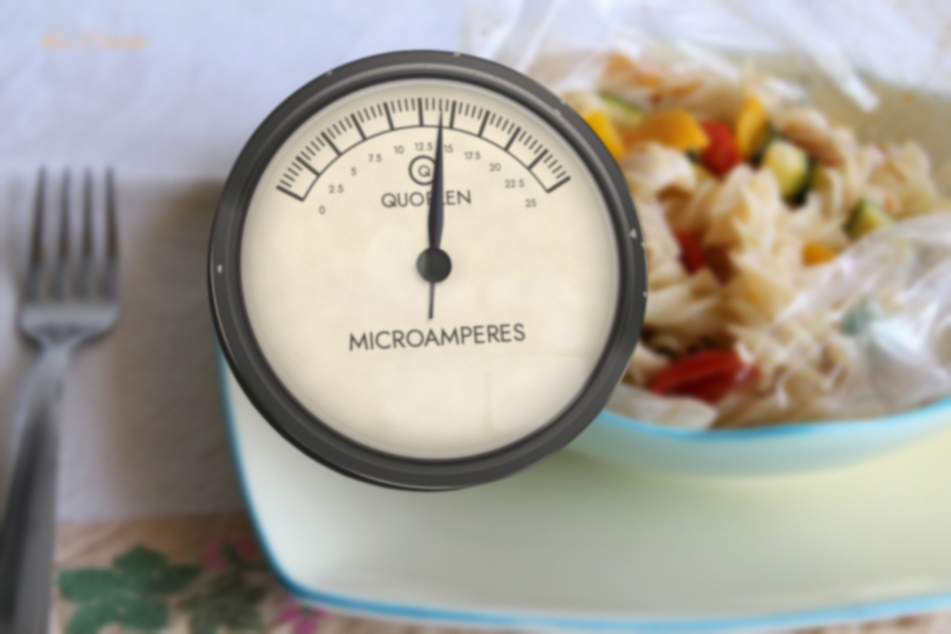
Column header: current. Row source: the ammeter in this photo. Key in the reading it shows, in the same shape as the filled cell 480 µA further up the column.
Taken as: 14 µA
